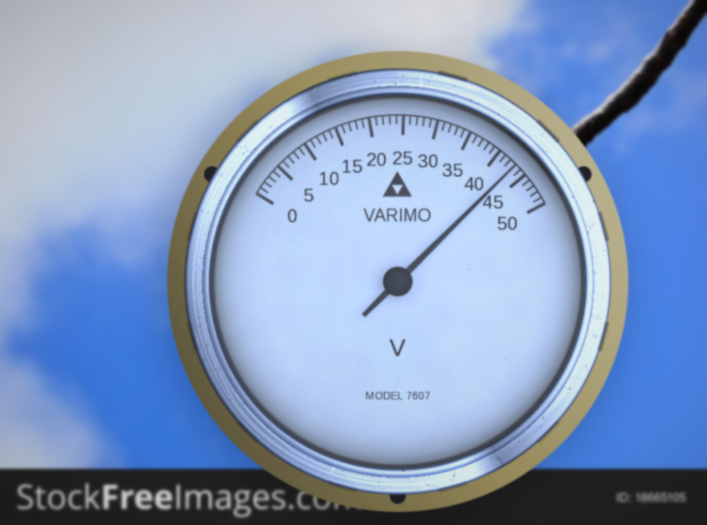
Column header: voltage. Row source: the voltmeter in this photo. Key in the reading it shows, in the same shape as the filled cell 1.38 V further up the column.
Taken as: 43 V
